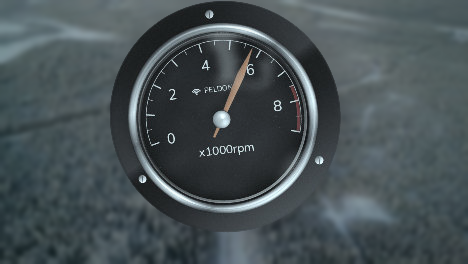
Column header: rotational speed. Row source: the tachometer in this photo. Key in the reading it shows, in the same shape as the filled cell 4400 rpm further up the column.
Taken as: 5750 rpm
